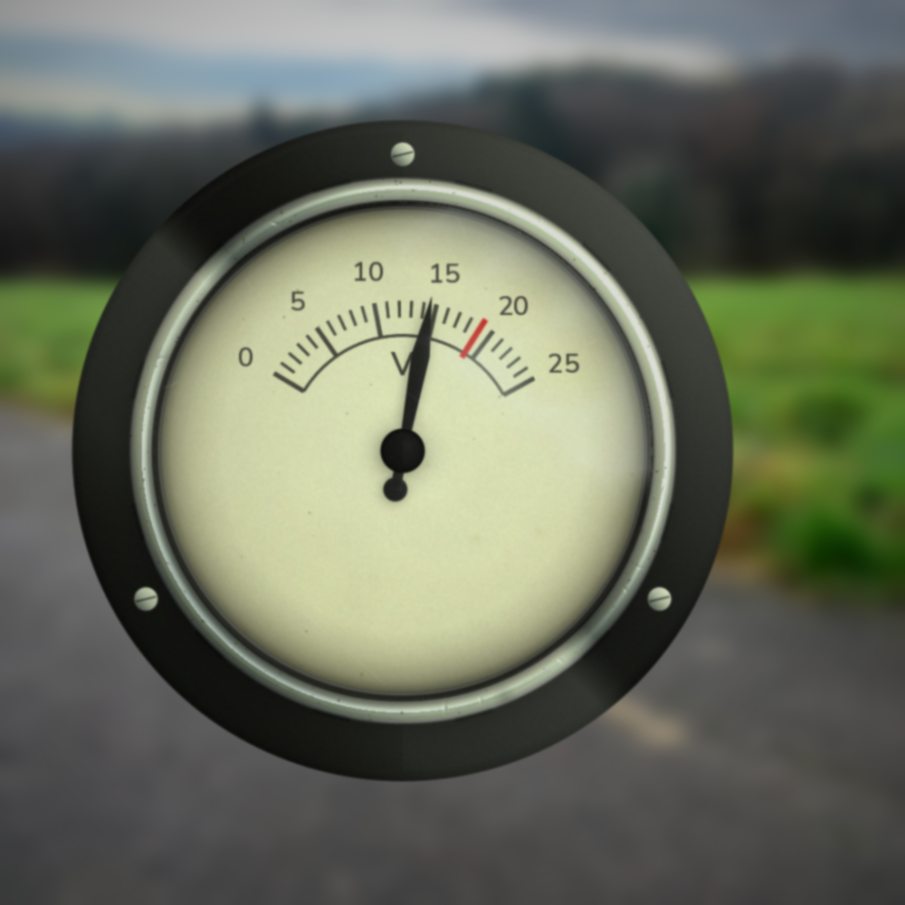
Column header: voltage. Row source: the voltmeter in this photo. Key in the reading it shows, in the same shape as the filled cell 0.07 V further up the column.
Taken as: 14.5 V
